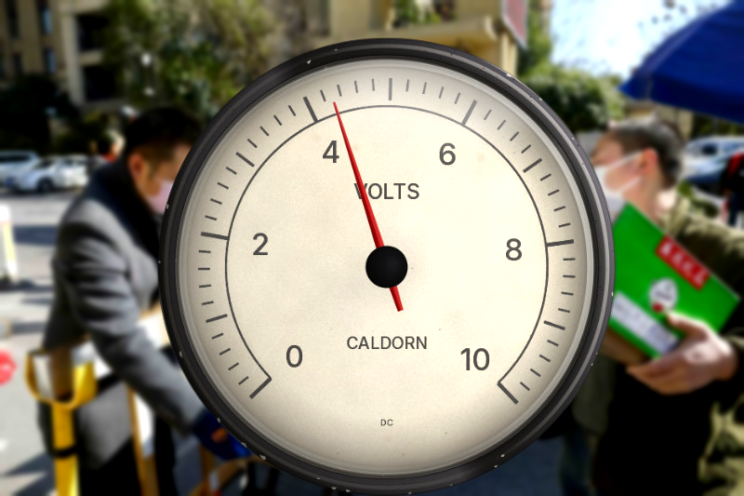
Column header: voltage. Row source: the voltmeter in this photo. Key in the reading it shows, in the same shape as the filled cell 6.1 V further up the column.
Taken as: 4.3 V
